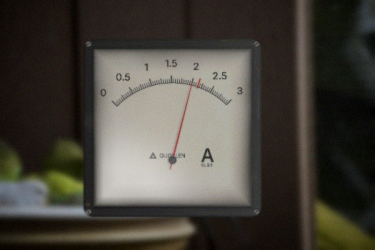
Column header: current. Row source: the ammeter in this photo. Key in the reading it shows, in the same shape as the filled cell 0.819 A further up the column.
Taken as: 2 A
